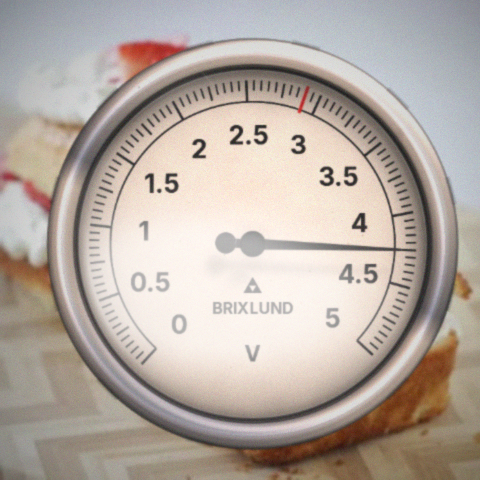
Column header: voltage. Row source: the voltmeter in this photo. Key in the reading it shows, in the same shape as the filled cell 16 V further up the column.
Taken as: 4.25 V
